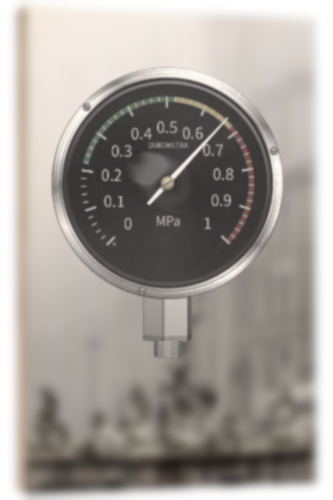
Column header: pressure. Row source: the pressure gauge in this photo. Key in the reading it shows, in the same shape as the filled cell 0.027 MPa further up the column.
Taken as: 0.66 MPa
